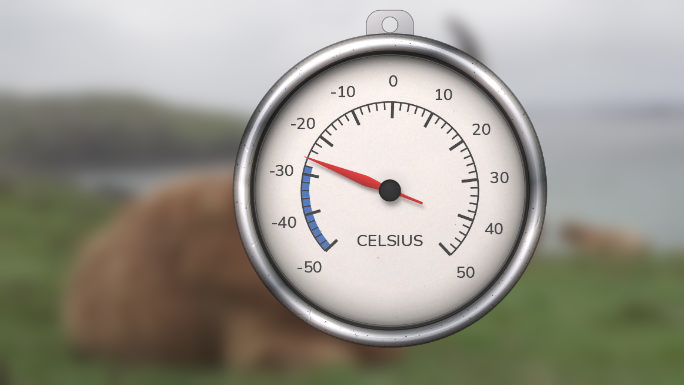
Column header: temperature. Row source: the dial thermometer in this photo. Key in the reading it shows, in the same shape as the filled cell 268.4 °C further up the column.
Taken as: -26 °C
